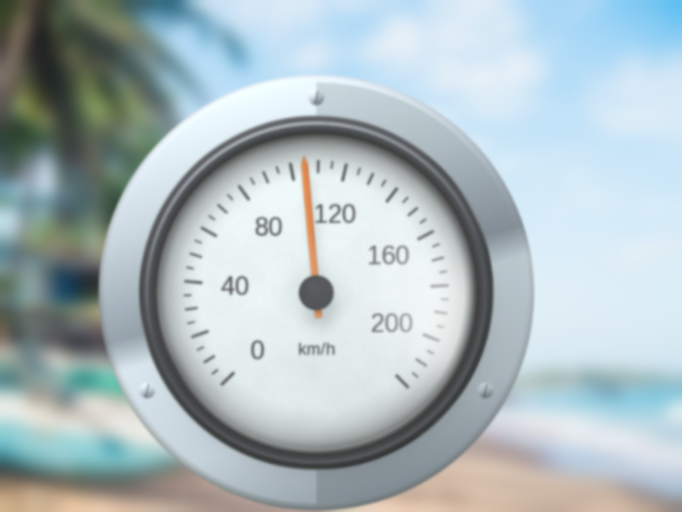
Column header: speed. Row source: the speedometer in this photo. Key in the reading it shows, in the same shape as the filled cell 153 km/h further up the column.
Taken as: 105 km/h
